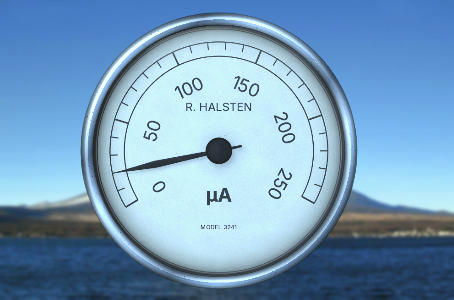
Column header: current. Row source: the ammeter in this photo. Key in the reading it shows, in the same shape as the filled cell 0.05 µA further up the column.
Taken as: 20 µA
